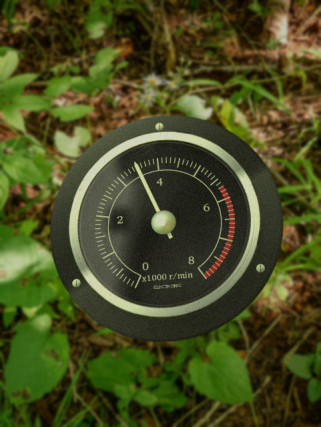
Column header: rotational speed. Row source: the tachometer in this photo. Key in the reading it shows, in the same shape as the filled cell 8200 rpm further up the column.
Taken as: 3500 rpm
